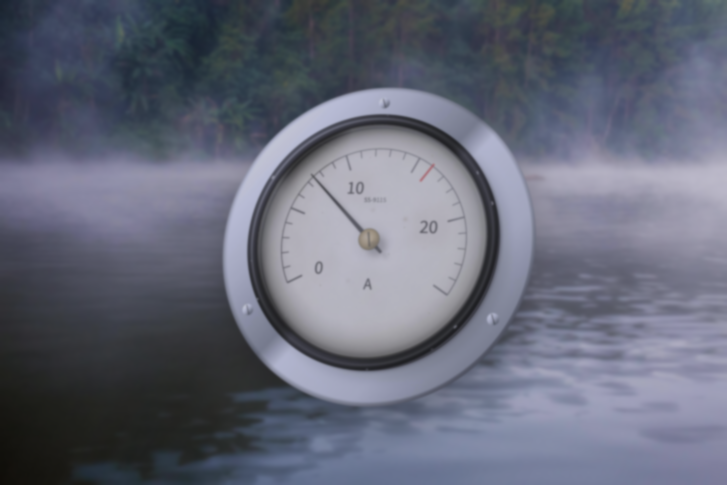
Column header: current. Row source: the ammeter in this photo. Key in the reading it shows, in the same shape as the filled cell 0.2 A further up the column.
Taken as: 7.5 A
